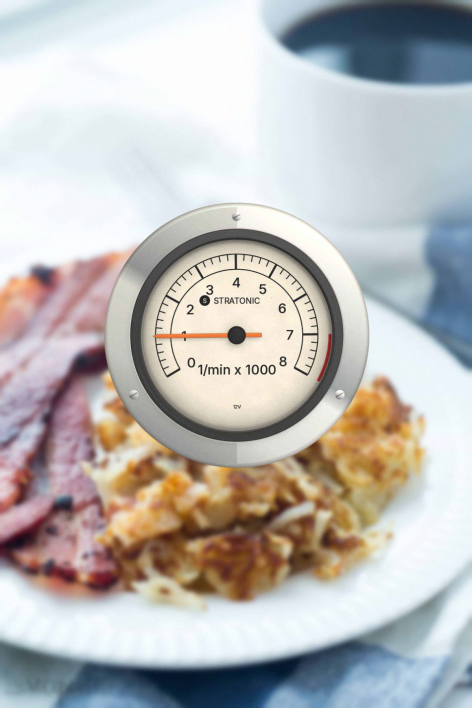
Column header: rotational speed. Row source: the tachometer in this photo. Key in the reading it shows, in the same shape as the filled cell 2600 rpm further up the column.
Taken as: 1000 rpm
